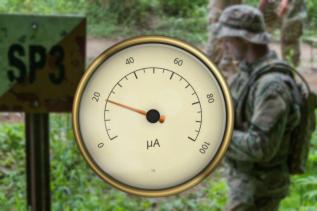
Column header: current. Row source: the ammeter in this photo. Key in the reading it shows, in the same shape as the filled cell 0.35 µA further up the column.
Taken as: 20 µA
